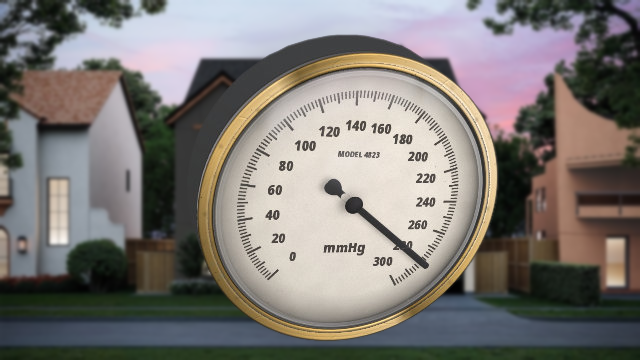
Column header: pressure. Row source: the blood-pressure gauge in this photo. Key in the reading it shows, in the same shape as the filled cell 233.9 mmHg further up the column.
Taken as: 280 mmHg
